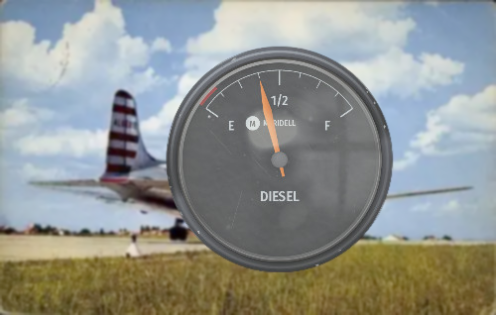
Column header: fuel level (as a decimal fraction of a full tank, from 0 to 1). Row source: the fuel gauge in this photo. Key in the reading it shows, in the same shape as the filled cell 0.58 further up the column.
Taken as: 0.375
